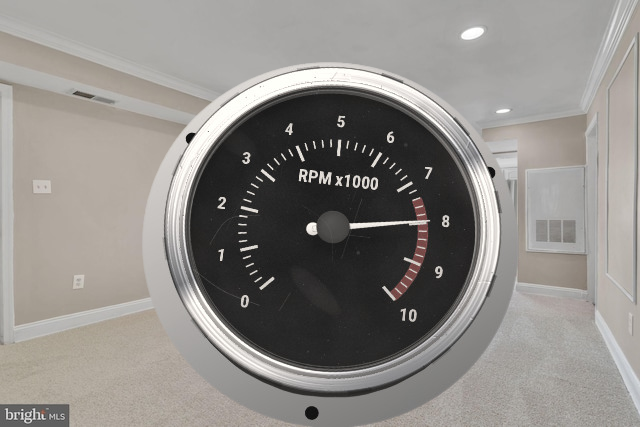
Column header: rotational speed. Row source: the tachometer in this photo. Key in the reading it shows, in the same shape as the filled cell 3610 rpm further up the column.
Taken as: 8000 rpm
